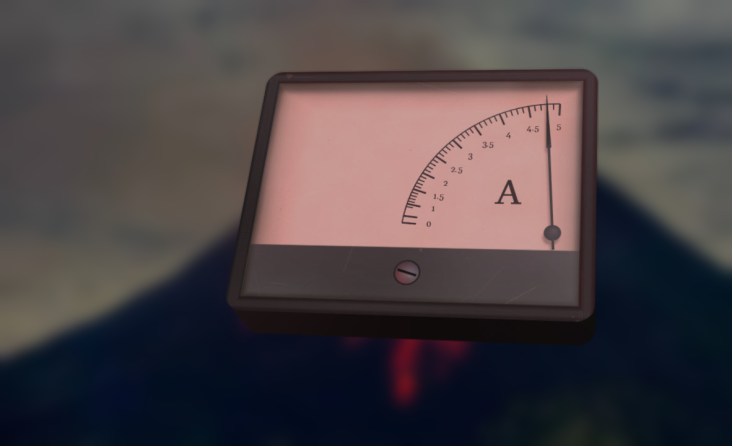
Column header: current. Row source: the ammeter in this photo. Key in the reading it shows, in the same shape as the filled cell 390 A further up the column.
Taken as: 4.8 A
